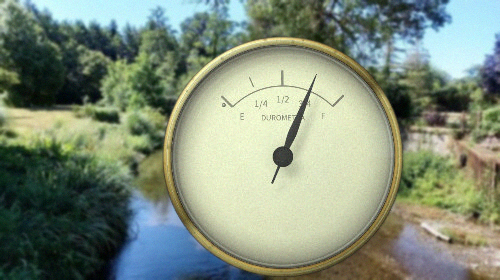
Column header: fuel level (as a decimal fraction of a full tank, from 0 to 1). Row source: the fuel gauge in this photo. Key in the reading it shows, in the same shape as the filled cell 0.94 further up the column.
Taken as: 0.75
